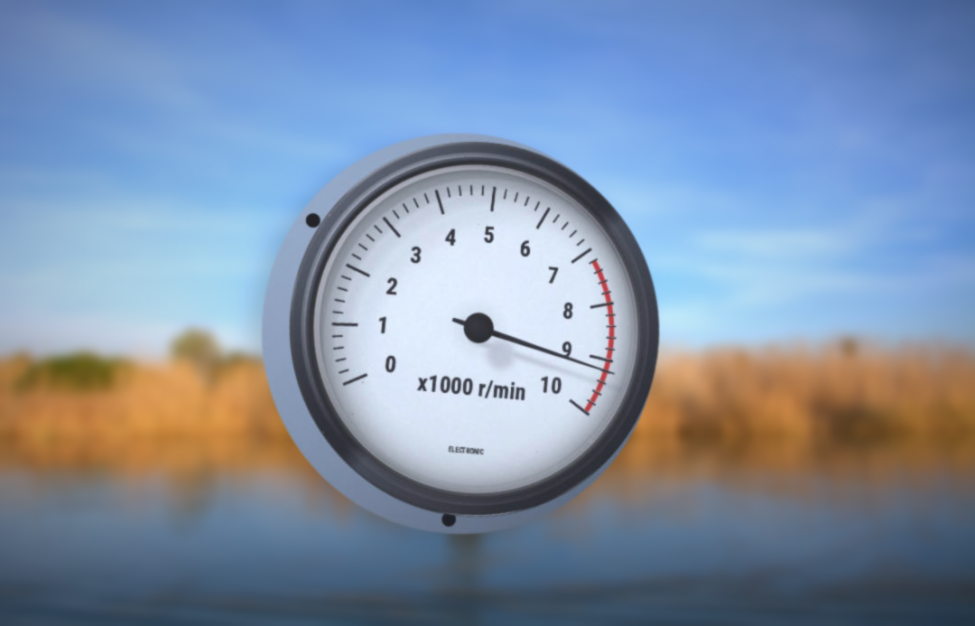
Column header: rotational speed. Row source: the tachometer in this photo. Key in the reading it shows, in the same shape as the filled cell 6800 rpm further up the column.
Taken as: 9200 rpm
